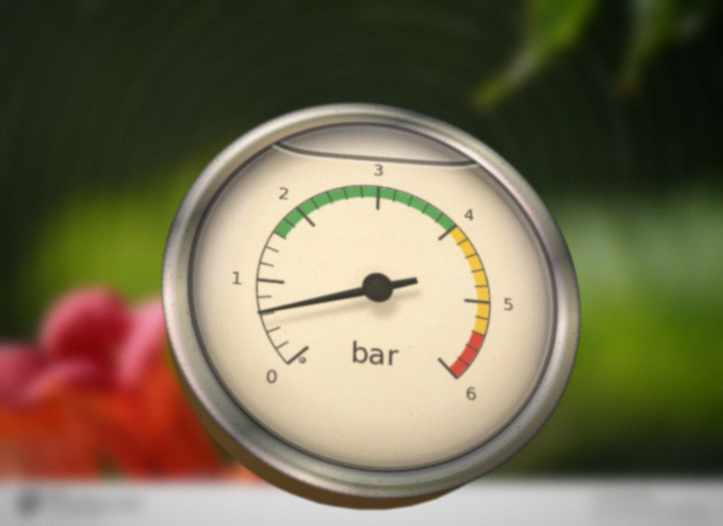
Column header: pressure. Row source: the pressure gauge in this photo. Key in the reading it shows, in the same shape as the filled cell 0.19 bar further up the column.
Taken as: 0.6 bar
